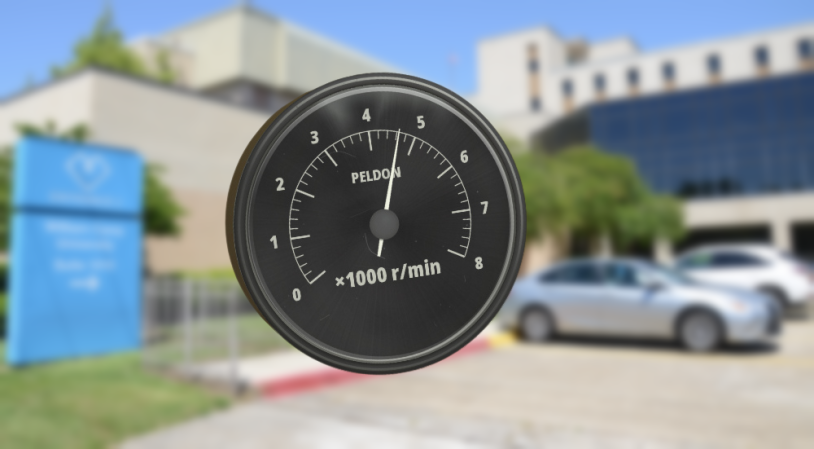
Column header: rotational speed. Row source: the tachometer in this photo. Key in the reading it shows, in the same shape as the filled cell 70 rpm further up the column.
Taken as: 4600 rpm
